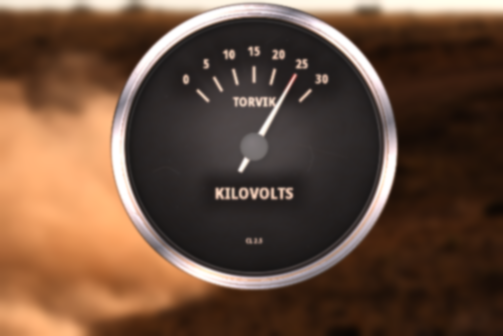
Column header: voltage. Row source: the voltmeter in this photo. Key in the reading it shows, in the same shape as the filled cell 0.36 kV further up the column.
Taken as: 25 kV
